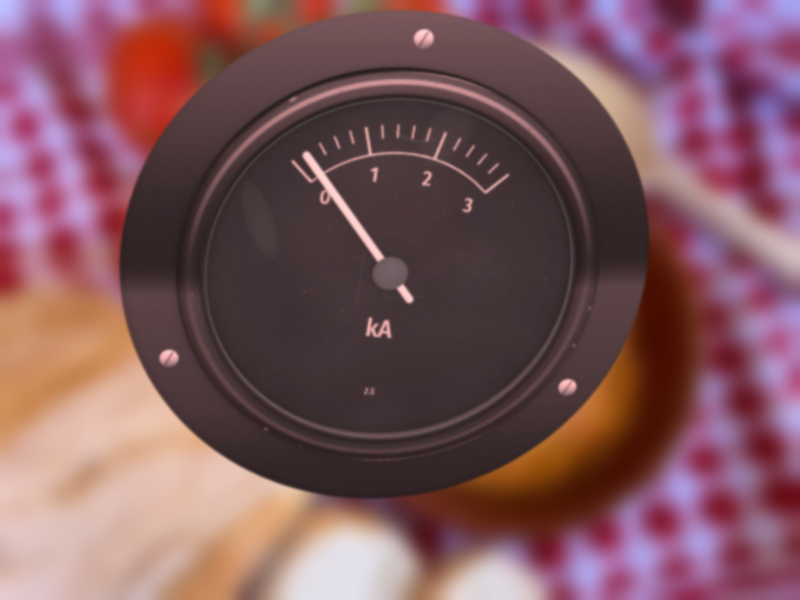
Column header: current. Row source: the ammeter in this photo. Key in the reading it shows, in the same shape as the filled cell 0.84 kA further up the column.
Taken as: 0.2 kA
